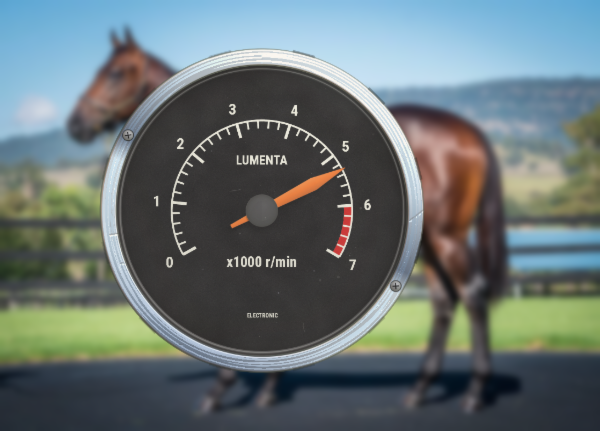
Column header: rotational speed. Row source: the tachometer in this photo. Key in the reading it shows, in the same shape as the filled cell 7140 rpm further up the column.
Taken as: 5300 rpm
